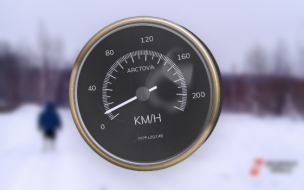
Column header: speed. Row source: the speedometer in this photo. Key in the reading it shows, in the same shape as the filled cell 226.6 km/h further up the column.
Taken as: 10 km/h
